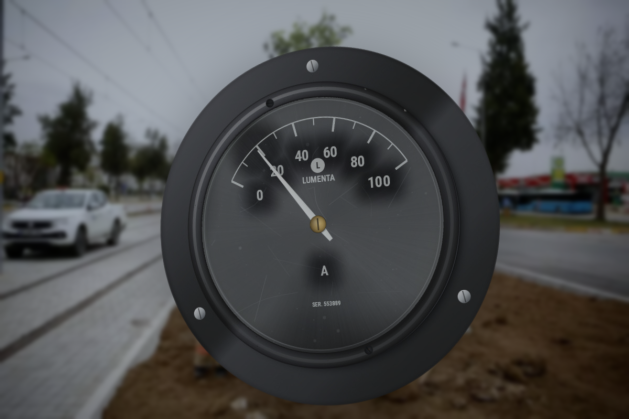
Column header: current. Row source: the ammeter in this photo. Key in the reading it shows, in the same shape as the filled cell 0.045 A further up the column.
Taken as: 20 A
